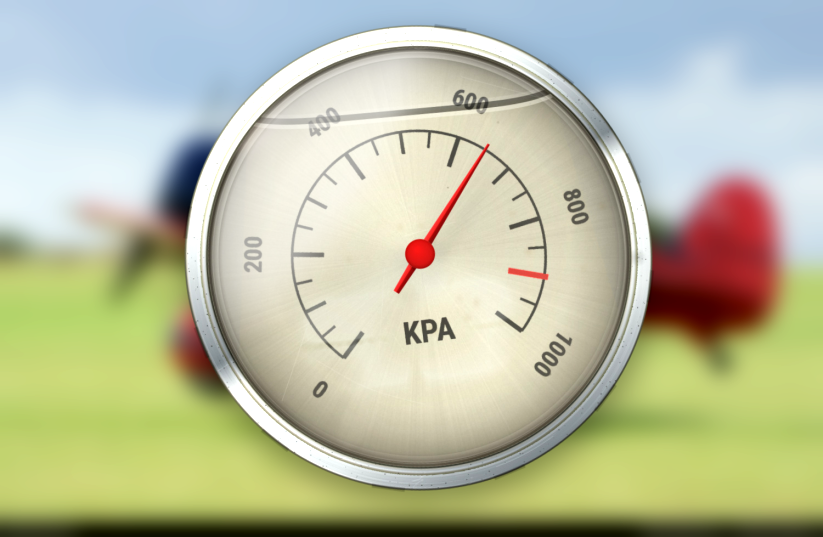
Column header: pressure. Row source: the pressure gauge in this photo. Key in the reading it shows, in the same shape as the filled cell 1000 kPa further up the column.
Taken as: 650 kPa
